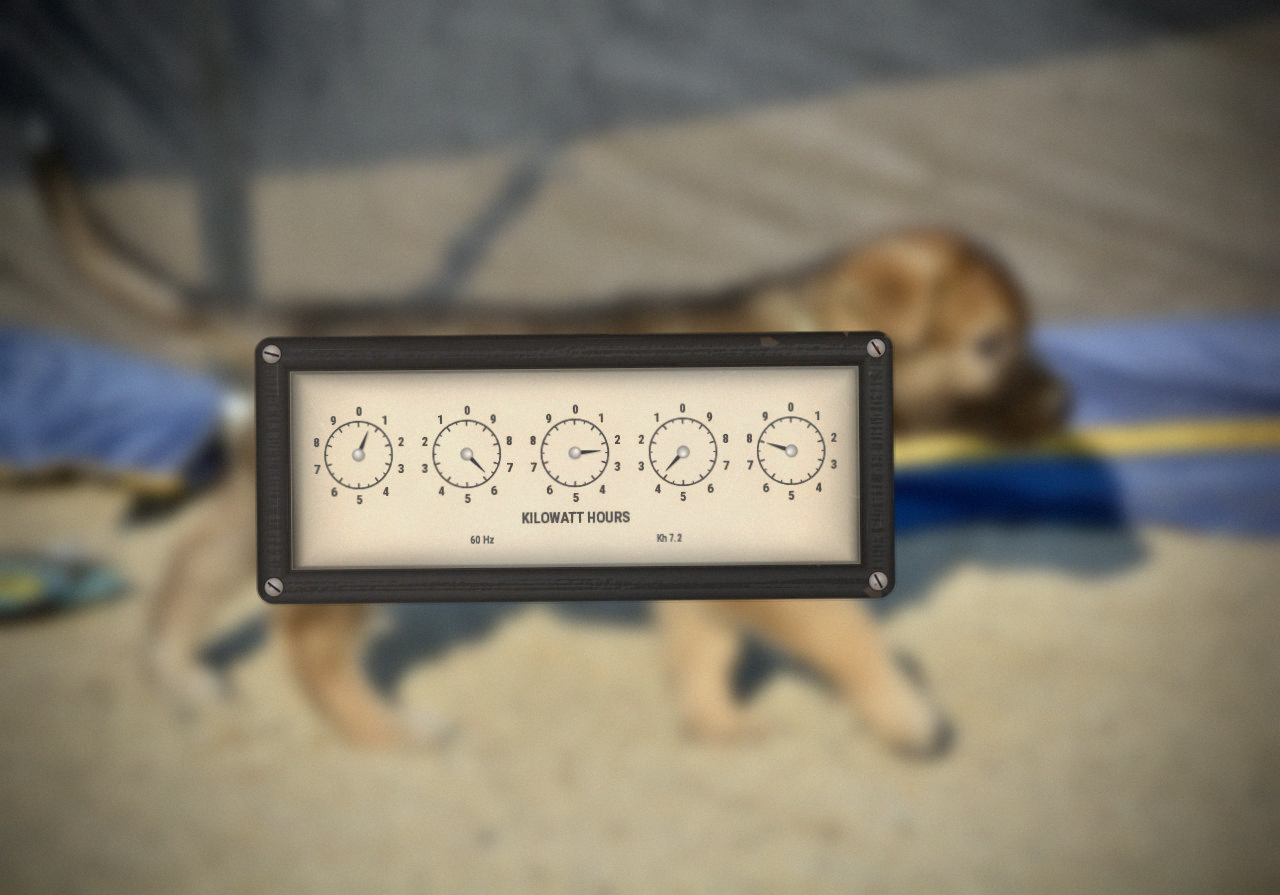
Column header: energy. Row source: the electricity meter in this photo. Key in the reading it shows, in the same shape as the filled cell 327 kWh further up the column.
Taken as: 6238 kWh
